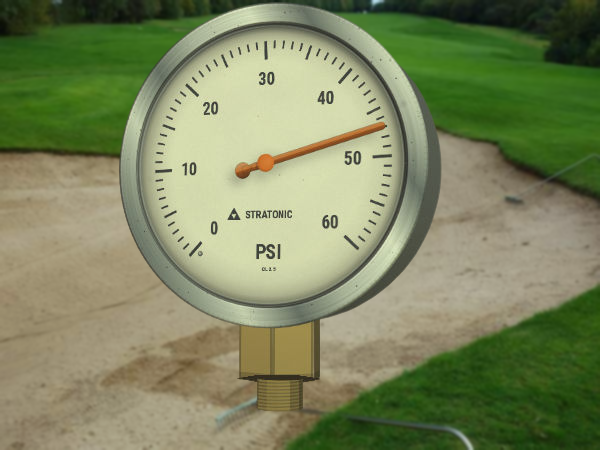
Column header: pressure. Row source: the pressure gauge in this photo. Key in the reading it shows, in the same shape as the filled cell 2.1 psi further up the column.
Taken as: 47 psi
